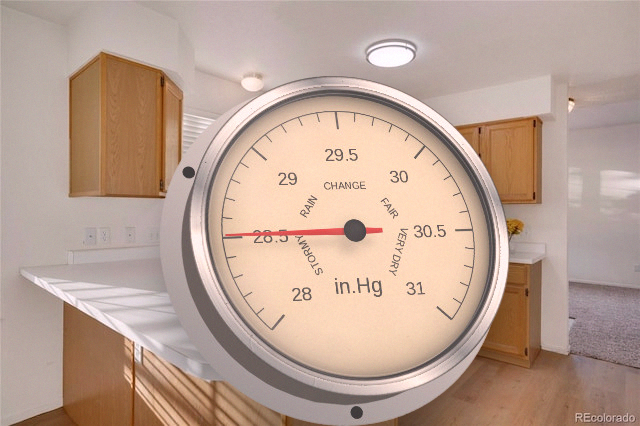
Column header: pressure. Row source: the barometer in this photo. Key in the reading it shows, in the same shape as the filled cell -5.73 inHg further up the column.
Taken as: 28.5 inHg
